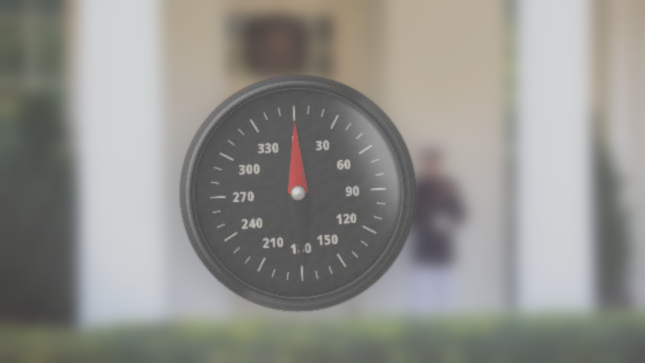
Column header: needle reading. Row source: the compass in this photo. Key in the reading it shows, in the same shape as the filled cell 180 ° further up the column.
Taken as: 0 °
